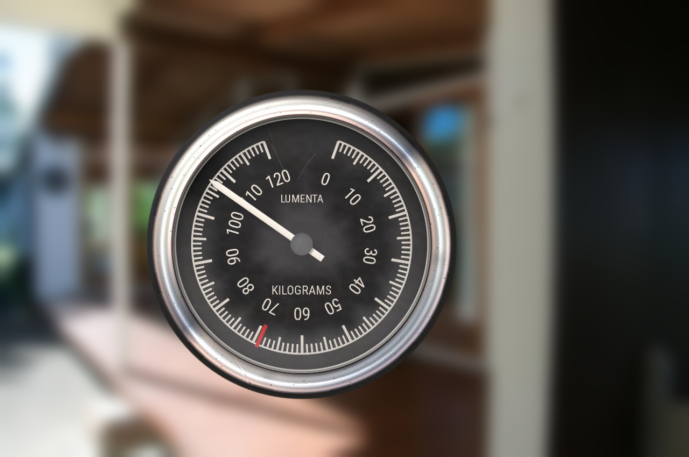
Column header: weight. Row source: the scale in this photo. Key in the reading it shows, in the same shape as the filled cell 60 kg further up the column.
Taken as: 107 kg
